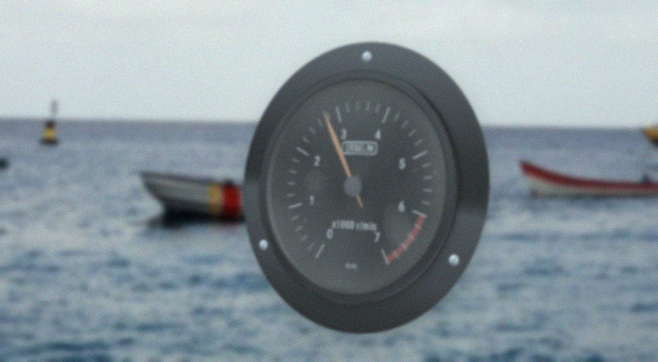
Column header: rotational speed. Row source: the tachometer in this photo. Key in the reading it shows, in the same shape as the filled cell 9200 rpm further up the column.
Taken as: 2800 rpm
